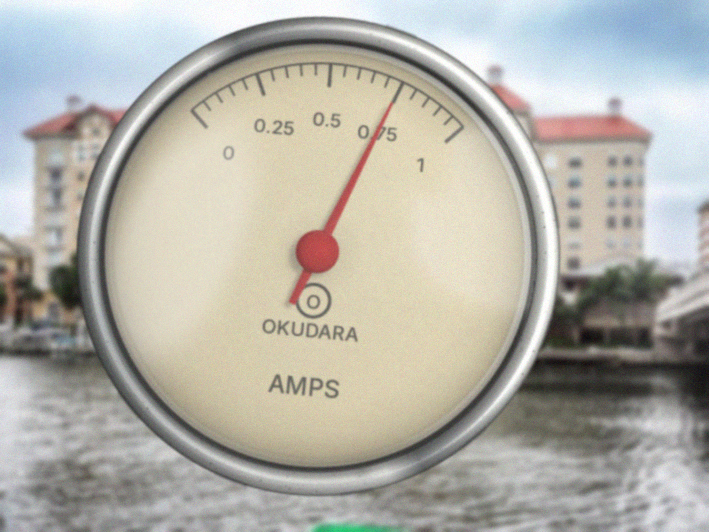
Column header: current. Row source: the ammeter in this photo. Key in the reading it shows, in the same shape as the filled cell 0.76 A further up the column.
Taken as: 0.75 A
